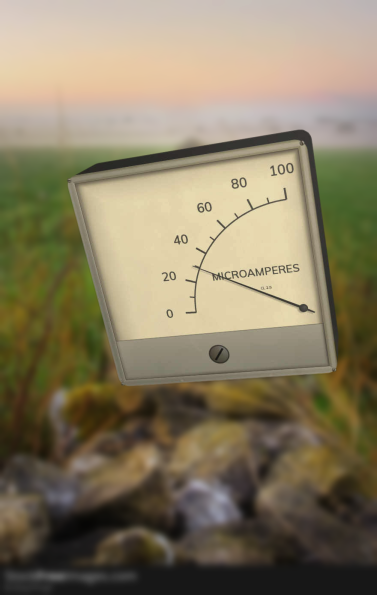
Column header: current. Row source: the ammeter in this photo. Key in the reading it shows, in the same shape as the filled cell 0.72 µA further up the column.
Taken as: 30 µA
